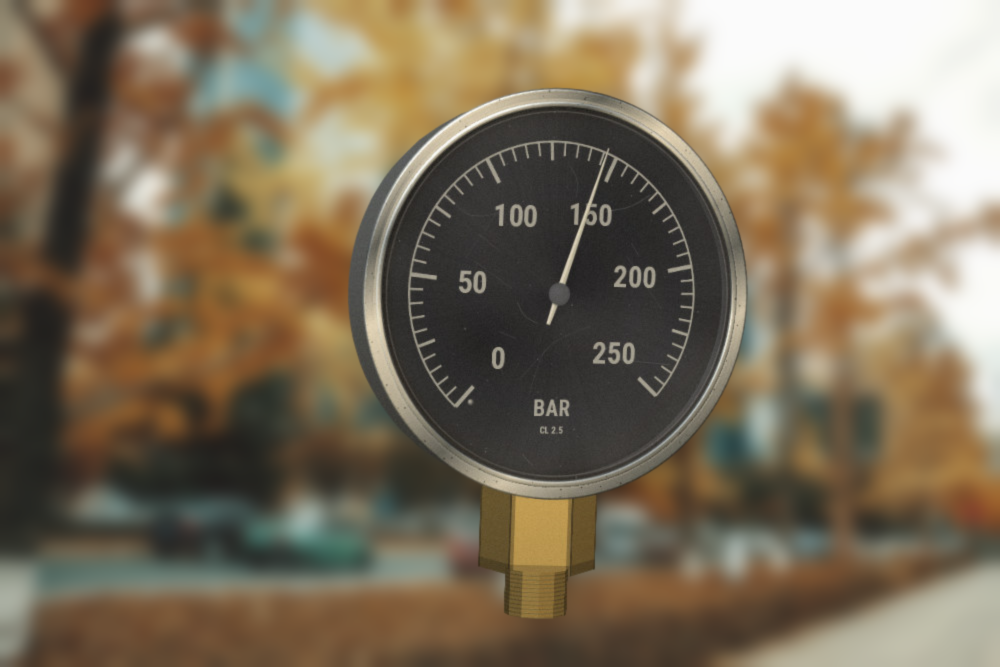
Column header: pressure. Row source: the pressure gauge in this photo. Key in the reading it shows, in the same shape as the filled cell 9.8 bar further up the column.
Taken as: 145 bar
